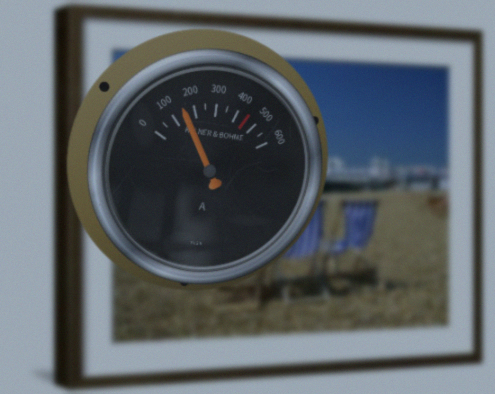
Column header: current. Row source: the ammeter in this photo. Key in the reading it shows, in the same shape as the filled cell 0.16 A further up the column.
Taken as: 150 A
